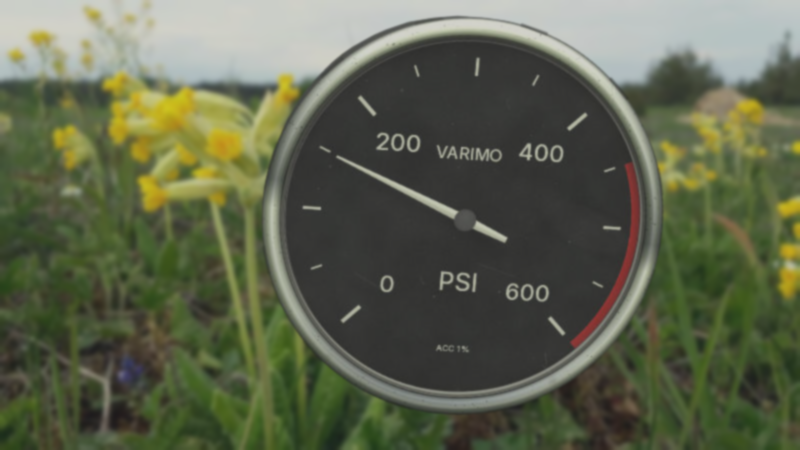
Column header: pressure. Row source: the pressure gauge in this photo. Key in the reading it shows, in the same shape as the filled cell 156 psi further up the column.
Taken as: 150 psi
